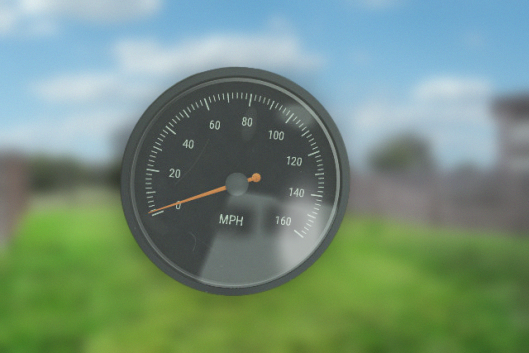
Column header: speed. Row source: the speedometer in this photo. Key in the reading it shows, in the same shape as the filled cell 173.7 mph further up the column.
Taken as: 2 mph
